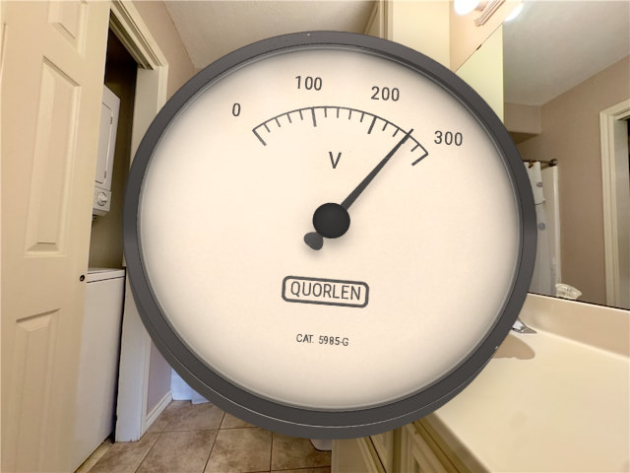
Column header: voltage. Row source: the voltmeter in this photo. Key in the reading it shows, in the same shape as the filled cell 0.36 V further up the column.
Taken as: 260 V
